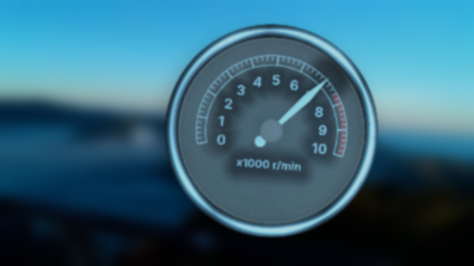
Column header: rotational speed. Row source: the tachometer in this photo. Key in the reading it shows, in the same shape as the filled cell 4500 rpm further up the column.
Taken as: 7000 rpm
